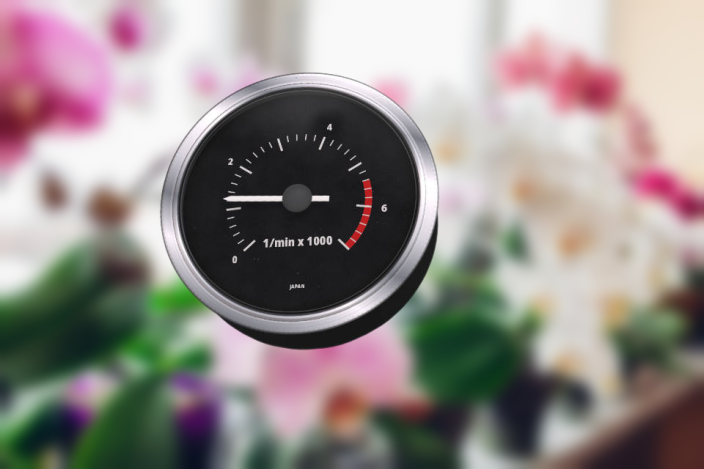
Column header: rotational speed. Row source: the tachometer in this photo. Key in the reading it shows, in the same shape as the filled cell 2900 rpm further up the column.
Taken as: 1200 rpm
